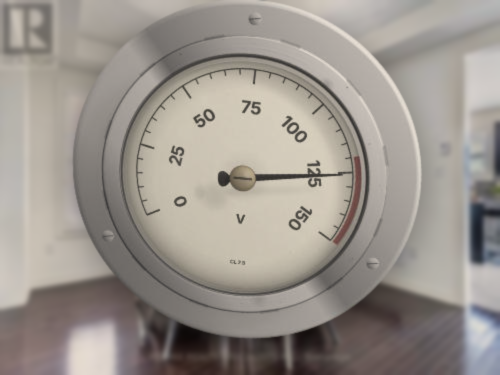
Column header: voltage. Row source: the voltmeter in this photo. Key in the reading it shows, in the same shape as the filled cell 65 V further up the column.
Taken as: 125 V
